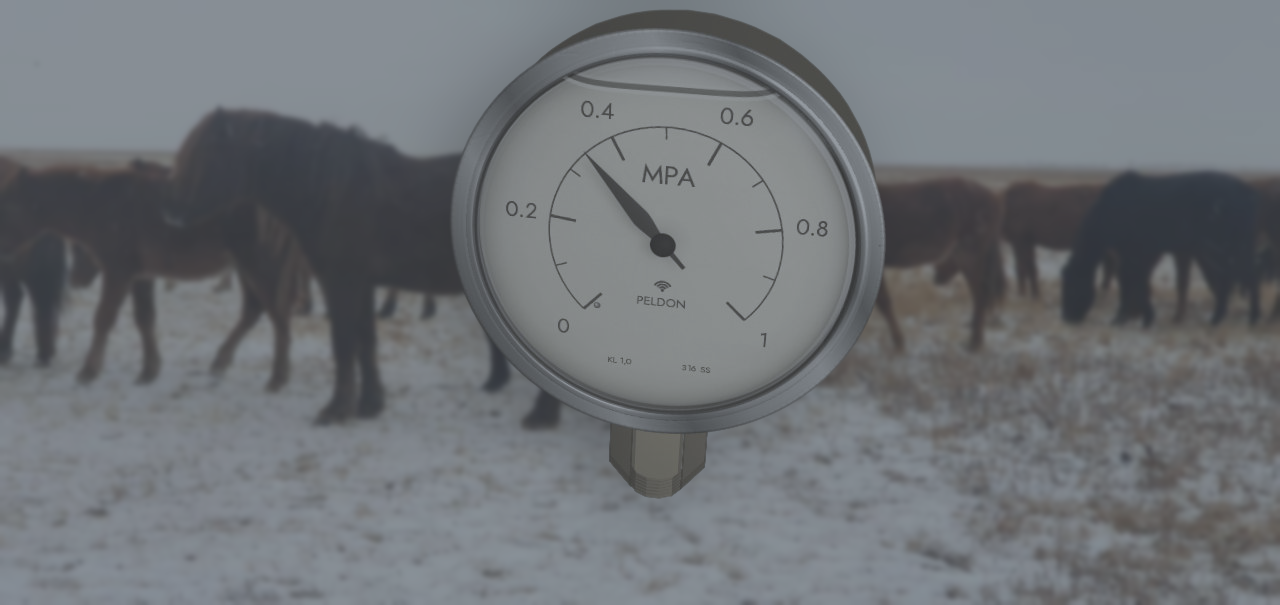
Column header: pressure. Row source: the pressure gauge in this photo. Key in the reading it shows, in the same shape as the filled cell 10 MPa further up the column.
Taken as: 0.35 MPa
